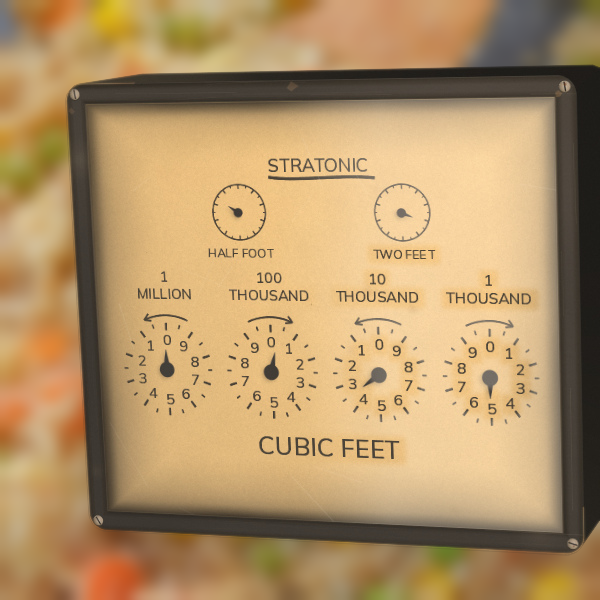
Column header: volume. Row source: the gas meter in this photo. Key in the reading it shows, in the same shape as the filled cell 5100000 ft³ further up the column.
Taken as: 3500 ft³
